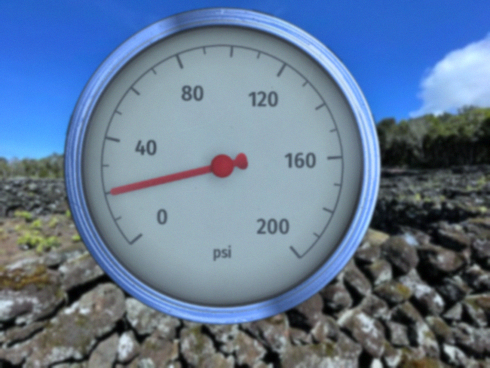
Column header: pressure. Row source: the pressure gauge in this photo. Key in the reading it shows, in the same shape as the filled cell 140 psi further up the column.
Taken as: 20 psi
